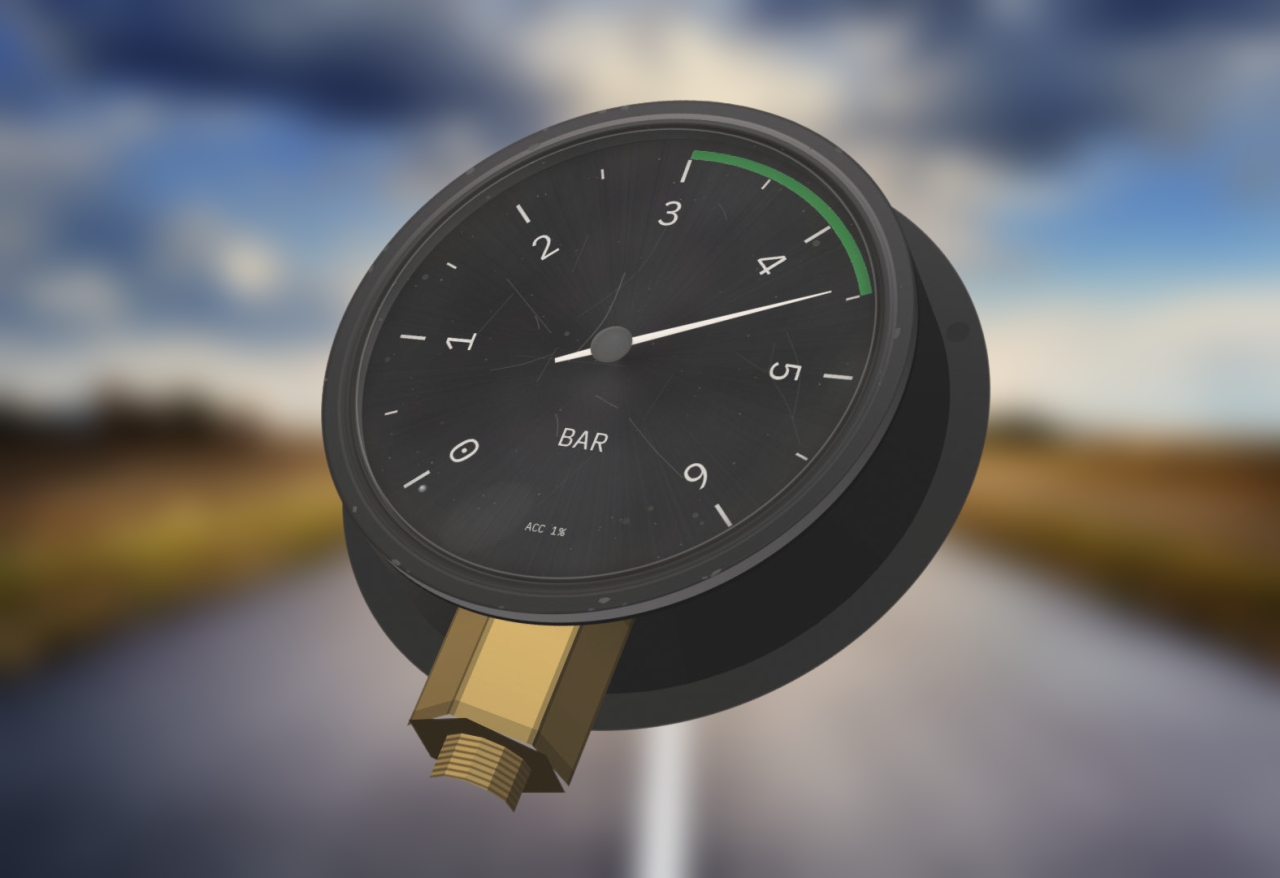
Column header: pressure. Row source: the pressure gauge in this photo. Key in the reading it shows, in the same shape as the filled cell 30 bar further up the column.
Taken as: 4.5 bar
